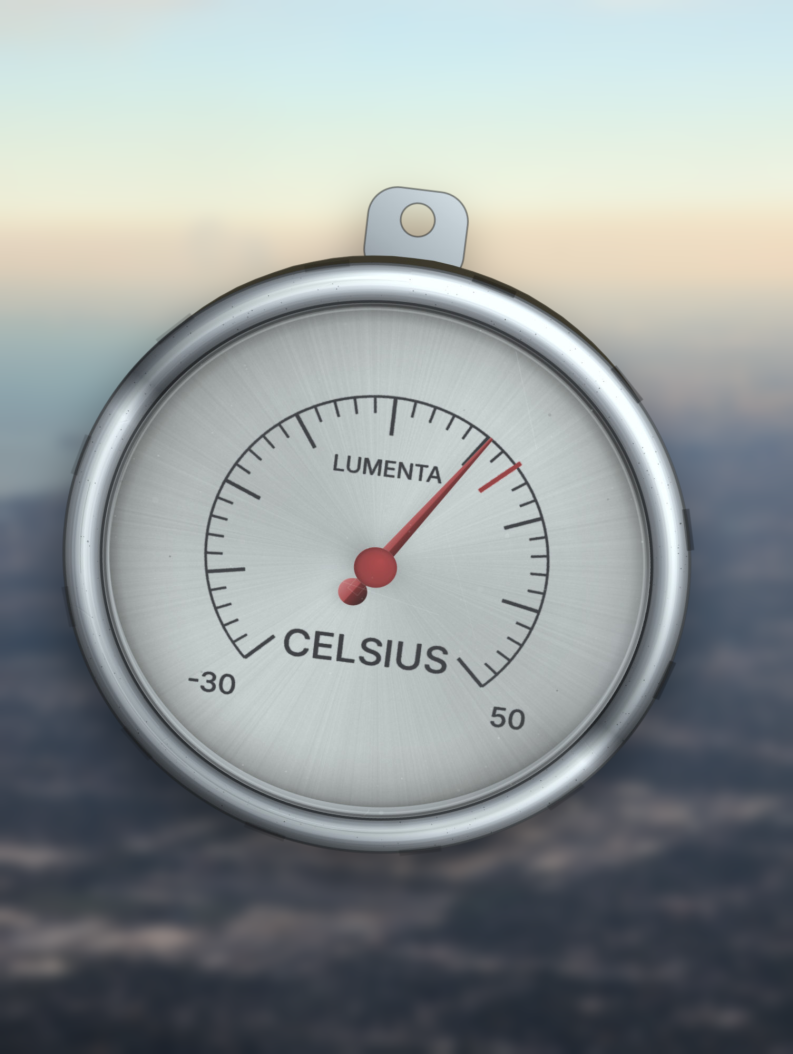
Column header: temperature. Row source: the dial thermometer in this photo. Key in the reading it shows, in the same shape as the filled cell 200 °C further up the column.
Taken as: 20 °C
